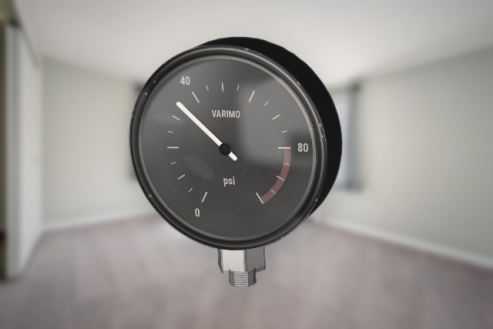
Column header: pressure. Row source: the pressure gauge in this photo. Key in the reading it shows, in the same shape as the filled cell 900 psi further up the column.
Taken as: 35 psi
